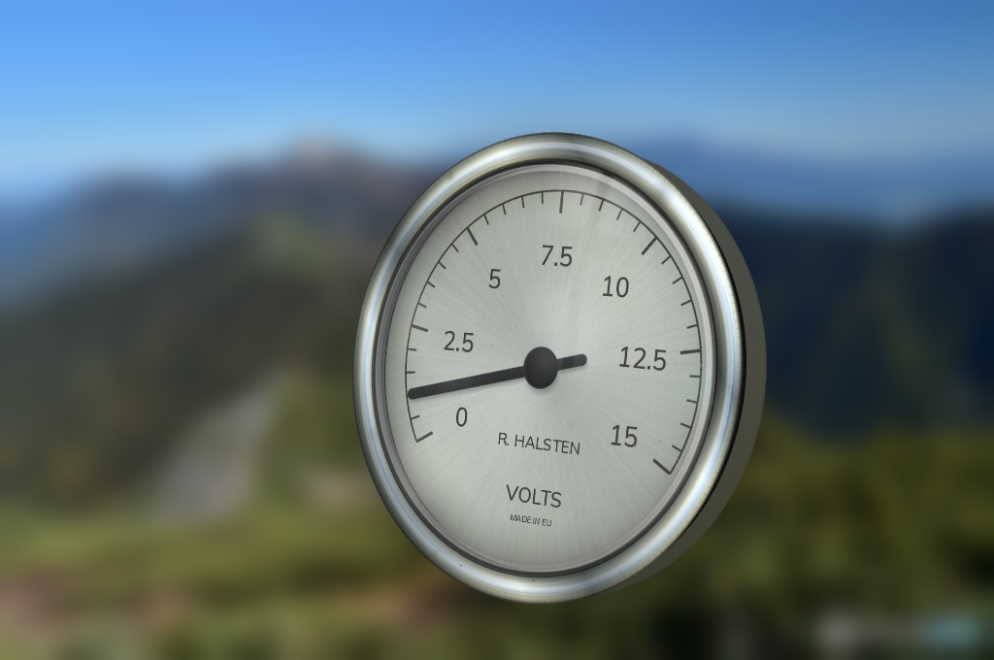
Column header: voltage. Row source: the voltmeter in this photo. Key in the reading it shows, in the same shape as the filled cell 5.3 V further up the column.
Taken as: 1 V
